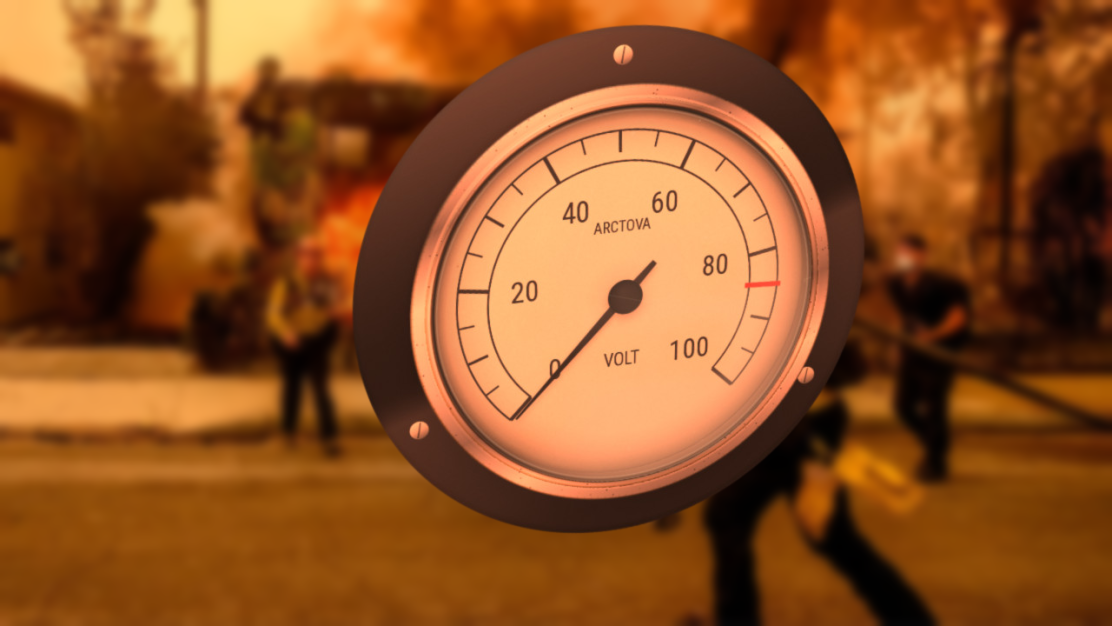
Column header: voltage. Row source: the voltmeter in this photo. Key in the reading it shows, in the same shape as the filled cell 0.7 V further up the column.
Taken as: 0 V
